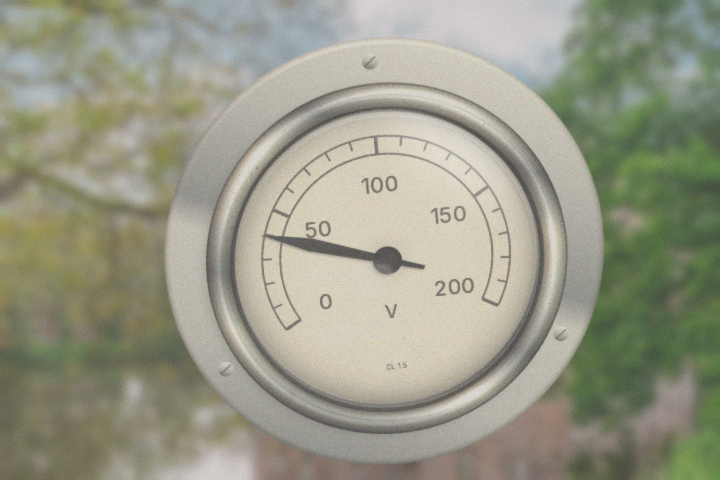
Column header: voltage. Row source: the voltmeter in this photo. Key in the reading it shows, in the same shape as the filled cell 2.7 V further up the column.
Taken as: 40 V
